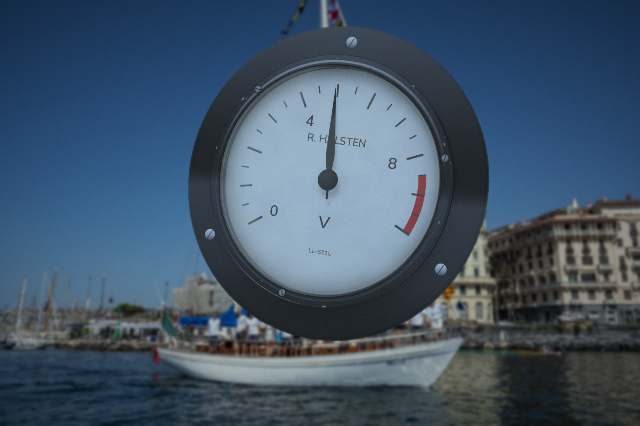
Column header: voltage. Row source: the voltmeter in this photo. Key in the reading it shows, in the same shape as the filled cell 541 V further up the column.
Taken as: 5 V
